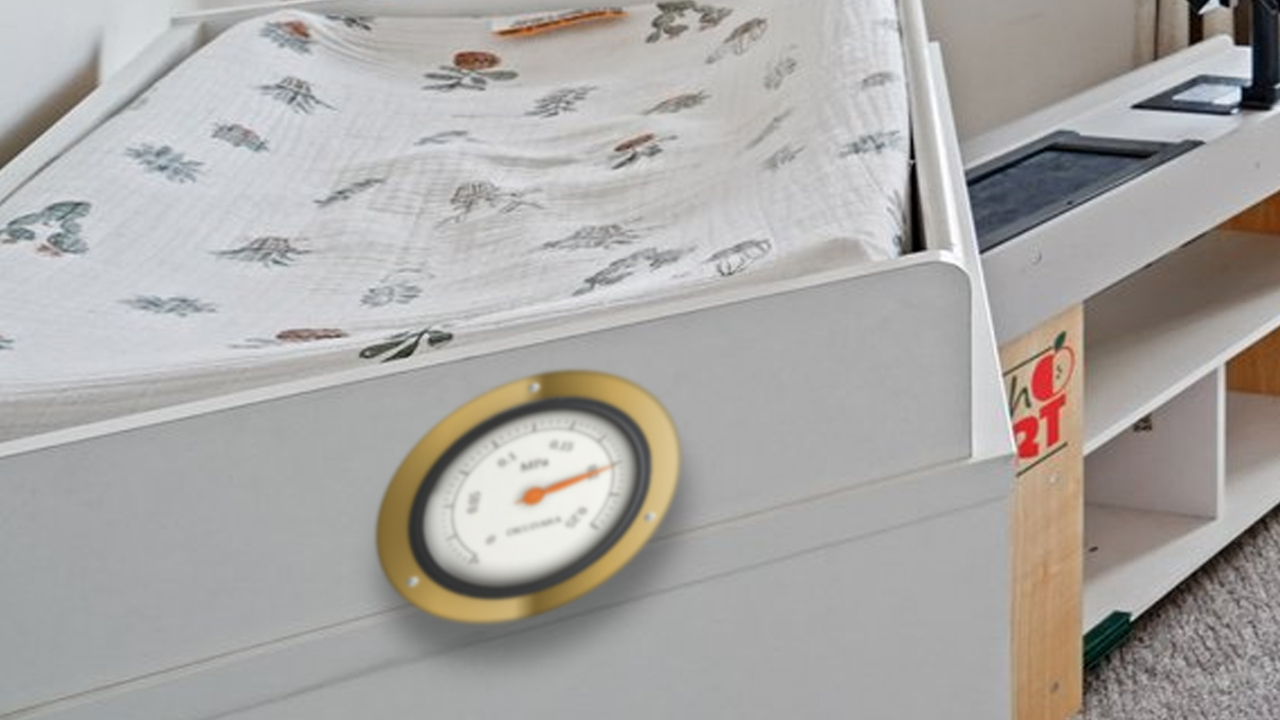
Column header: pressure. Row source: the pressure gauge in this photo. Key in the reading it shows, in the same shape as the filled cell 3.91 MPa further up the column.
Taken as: 0.2 MPa
